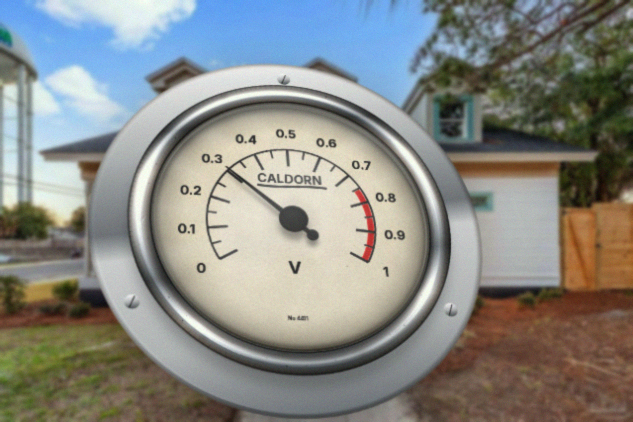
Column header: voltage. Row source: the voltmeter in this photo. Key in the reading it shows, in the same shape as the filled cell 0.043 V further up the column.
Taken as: 0.3 V
